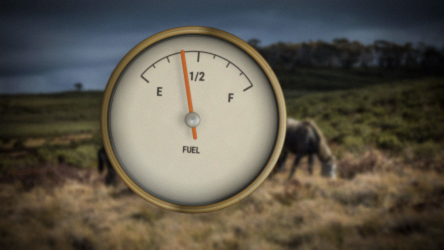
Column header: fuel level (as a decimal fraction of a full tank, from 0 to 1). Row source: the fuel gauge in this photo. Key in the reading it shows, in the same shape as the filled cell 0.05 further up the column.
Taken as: 0.375
